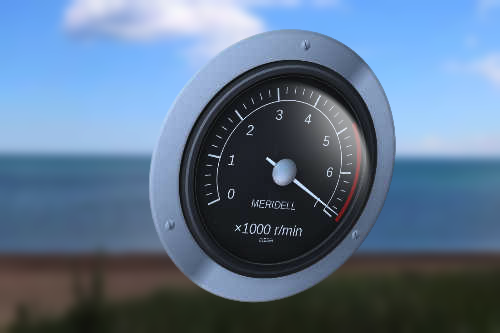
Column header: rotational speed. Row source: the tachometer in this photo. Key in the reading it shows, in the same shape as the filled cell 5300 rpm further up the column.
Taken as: 6900 rpm
